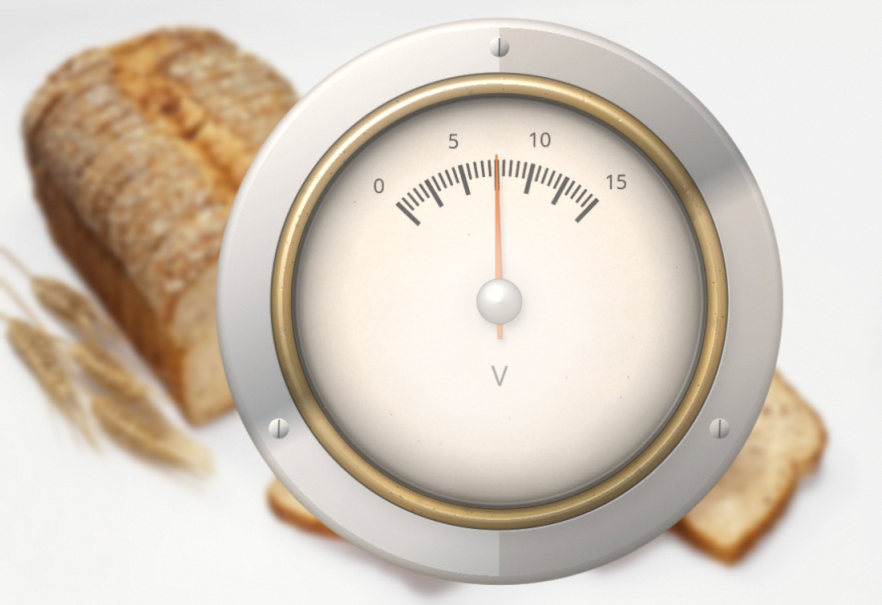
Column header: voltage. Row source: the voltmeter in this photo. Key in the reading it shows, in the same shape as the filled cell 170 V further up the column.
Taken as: 7.5 V
